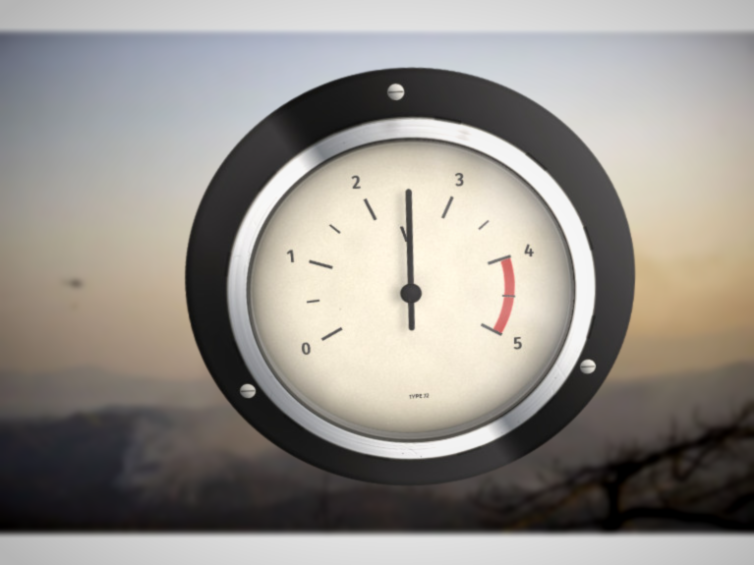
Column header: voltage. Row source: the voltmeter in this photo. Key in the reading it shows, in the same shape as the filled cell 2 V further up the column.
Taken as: 2.5 V
